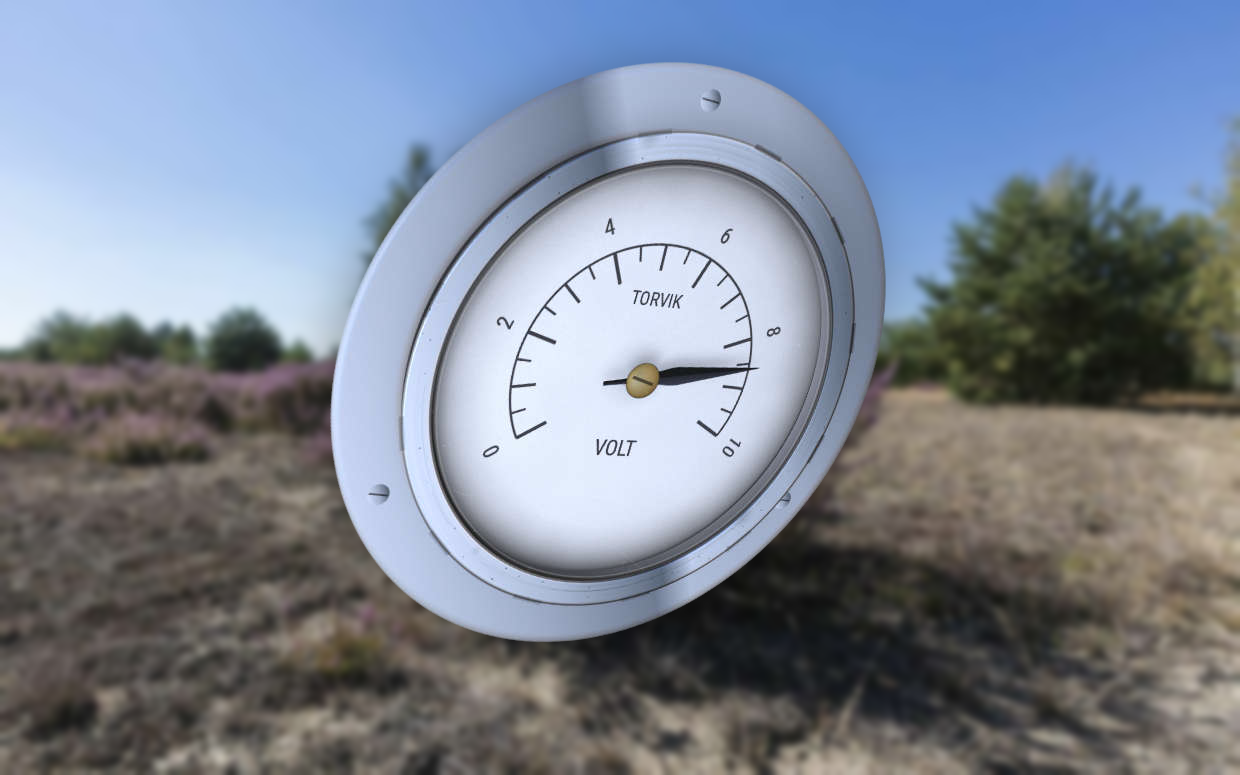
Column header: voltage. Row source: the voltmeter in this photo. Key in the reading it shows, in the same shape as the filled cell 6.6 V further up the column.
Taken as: 8.5 V
